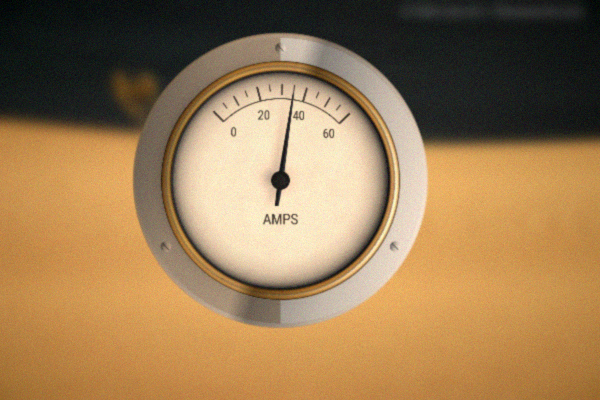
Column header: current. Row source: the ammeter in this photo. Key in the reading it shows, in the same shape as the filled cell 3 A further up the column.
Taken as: 35 A
